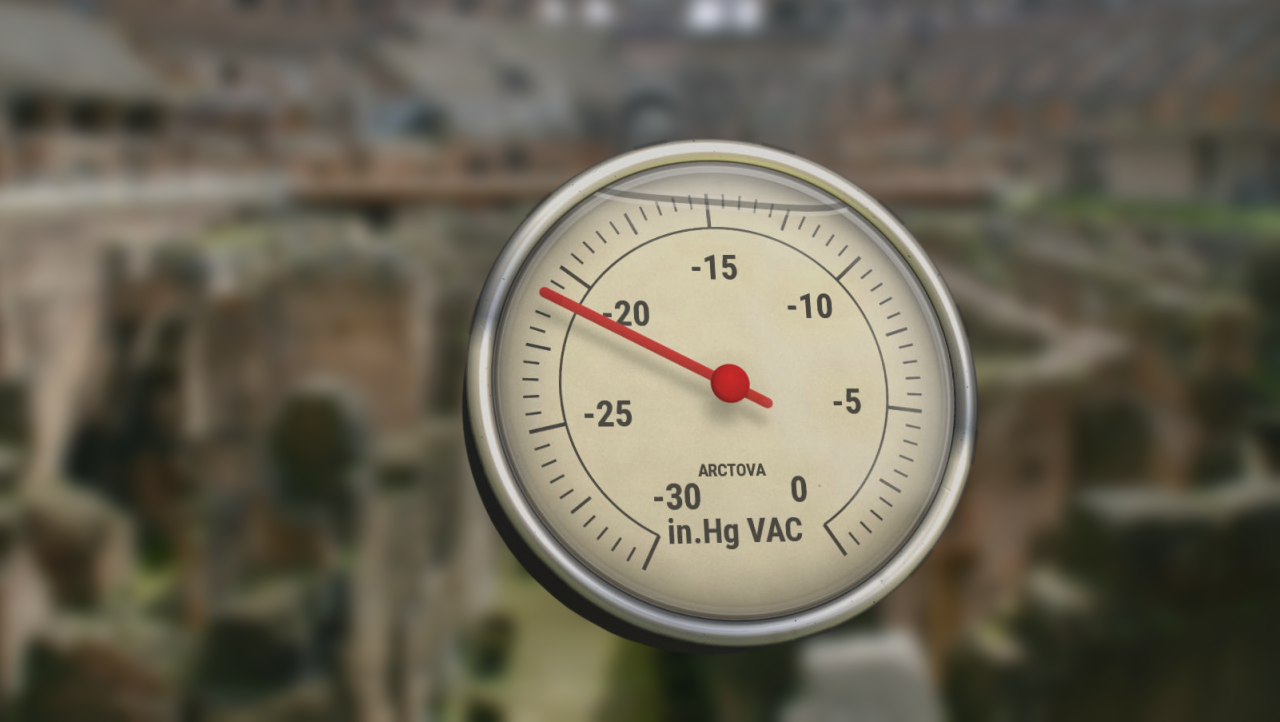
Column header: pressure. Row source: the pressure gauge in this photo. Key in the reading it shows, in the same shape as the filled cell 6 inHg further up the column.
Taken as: -21 inHg
